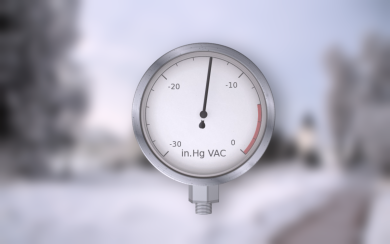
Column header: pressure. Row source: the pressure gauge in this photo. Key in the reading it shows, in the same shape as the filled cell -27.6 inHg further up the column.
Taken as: -14 inHg
